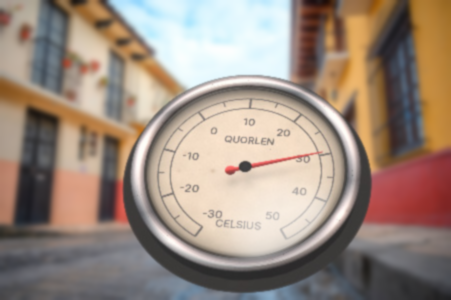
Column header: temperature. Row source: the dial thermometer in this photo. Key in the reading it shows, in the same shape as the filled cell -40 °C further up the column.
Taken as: 30 °C
